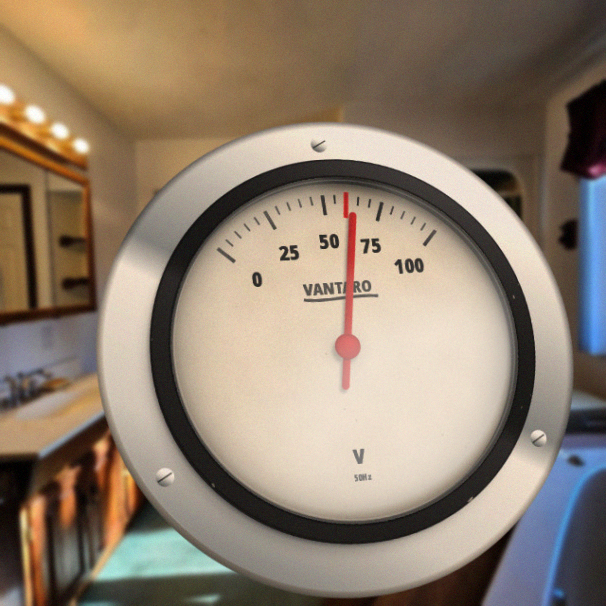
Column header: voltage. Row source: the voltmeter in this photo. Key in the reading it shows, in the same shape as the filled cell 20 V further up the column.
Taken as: 62.5 V
